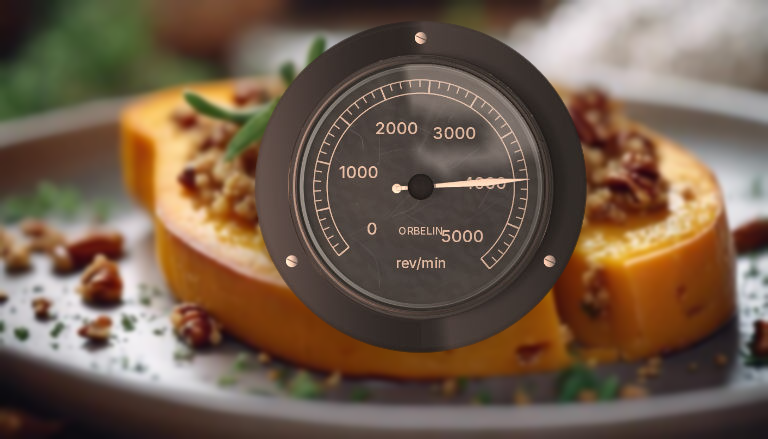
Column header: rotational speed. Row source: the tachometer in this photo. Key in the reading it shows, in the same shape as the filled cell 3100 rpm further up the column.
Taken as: 4000 rpm
